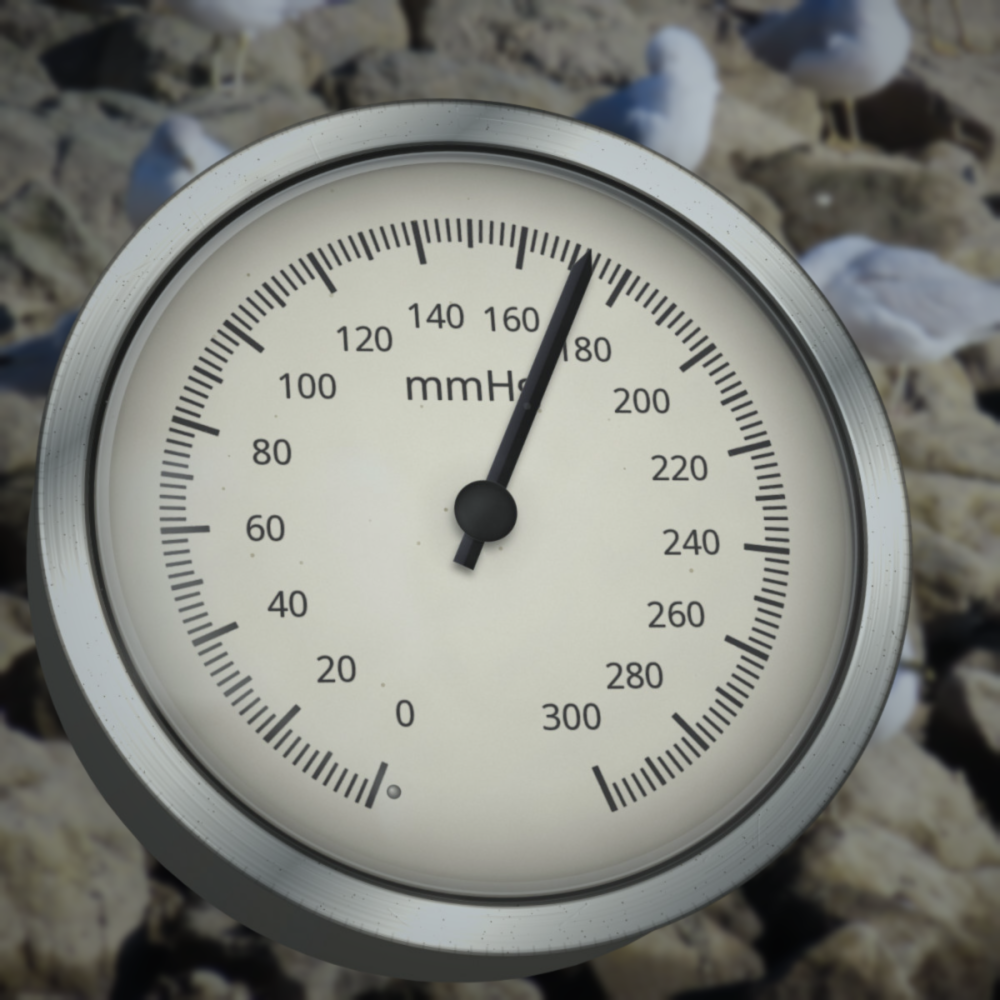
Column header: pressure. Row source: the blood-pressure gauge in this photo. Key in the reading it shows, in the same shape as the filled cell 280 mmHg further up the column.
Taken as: 172 mmHg
